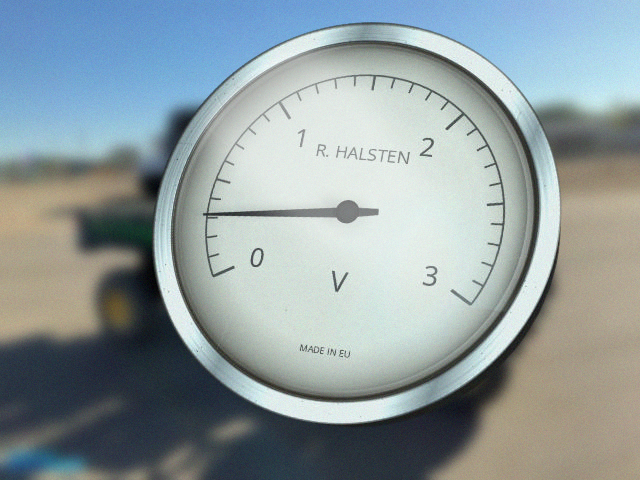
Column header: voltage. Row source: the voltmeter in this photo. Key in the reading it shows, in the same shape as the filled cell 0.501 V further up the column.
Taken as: 0.3 V
